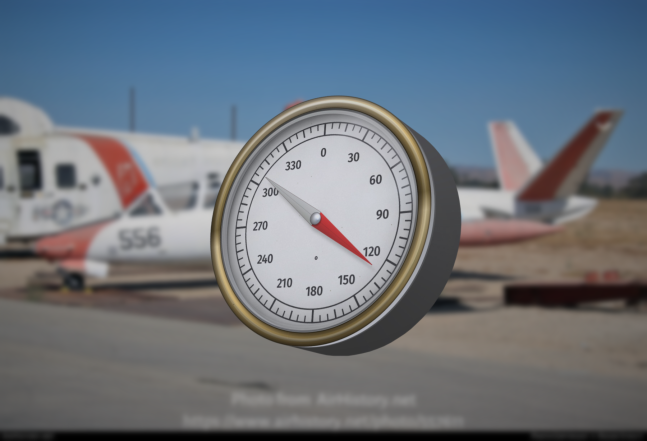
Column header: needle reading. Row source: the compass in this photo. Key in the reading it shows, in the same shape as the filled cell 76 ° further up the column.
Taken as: 127.5 °
